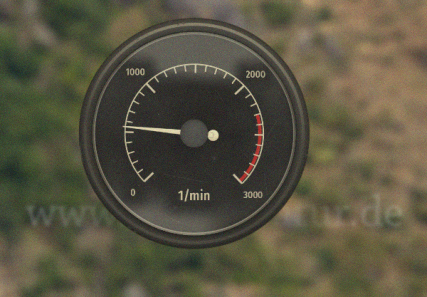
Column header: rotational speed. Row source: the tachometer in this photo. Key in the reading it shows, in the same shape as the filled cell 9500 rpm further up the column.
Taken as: 550 rpm
